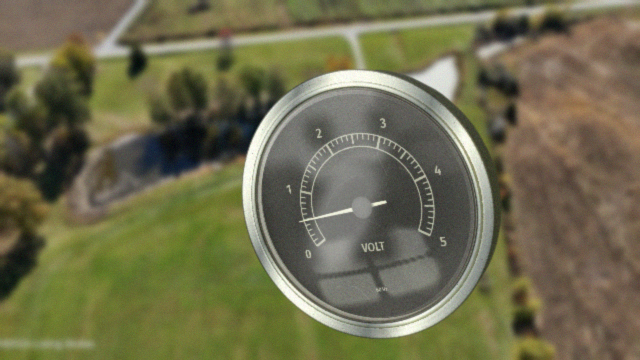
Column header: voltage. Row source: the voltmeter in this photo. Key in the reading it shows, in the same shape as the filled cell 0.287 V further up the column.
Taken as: 0.5 V
